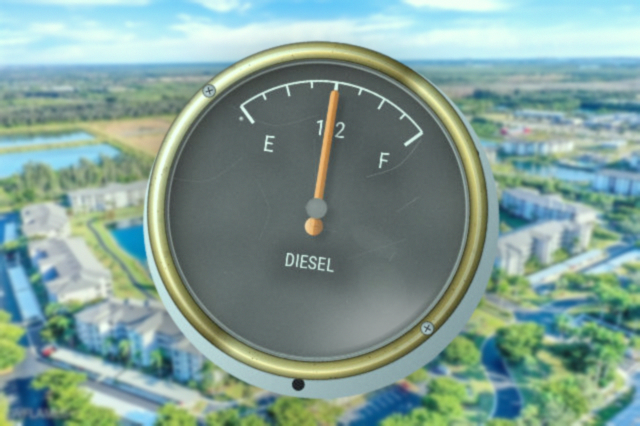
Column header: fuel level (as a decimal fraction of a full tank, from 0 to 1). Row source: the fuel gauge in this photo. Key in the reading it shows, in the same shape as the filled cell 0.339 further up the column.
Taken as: 0.5
